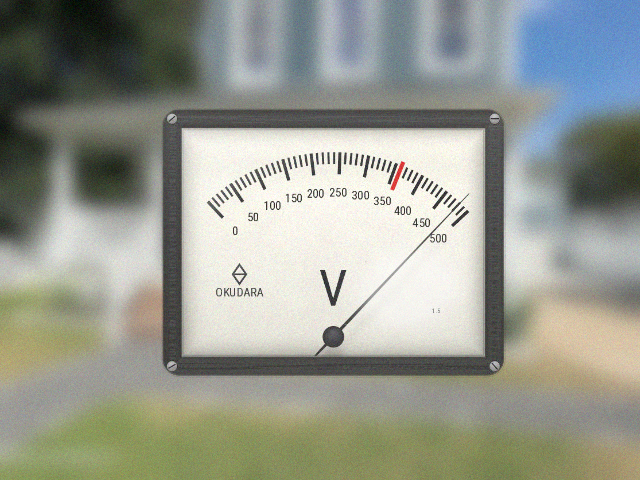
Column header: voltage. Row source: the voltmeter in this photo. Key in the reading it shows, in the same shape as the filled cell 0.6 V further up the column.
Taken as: 480 V
